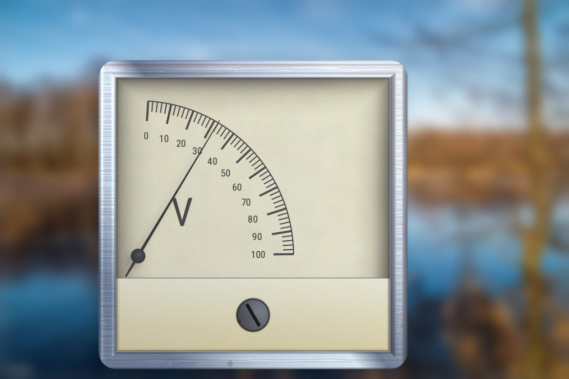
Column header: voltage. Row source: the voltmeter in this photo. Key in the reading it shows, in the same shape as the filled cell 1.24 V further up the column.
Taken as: 32 V
